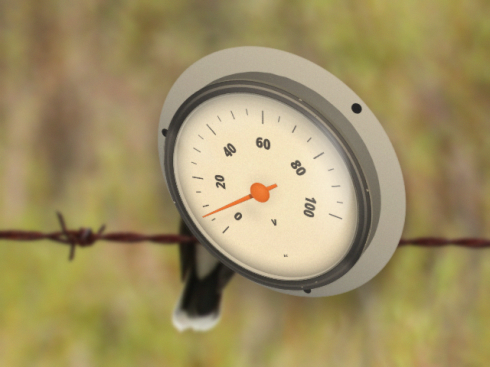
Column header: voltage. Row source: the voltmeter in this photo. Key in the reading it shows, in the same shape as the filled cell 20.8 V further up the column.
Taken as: 7.5 V
